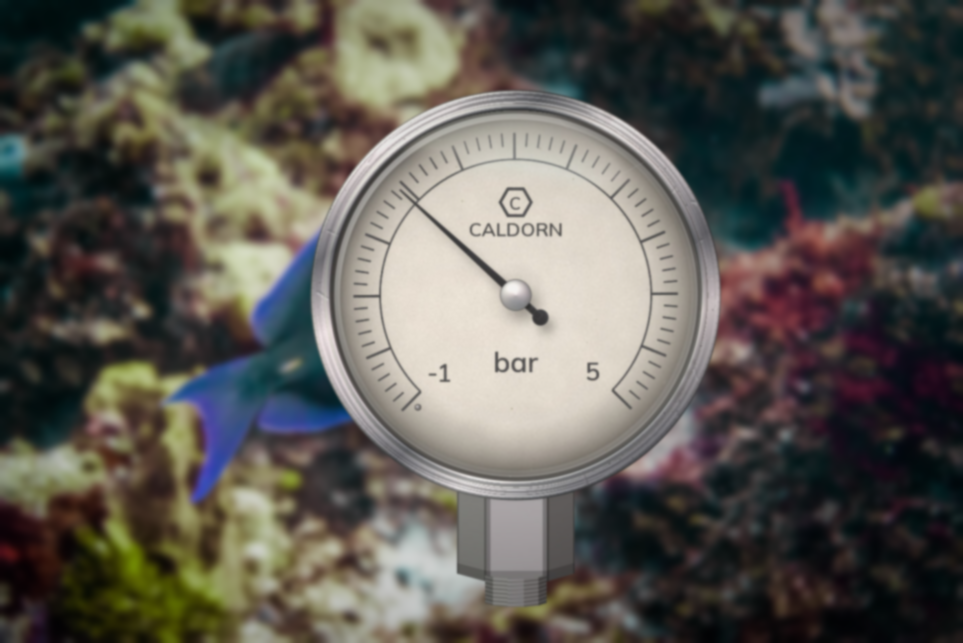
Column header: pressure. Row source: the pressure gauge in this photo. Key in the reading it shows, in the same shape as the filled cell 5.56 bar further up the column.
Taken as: 0.95 bar
